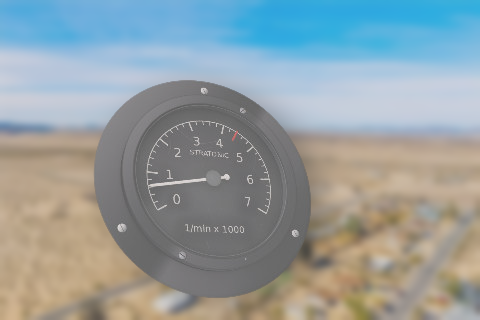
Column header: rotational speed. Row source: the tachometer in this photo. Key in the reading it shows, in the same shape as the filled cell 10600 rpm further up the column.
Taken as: 600 rpm
